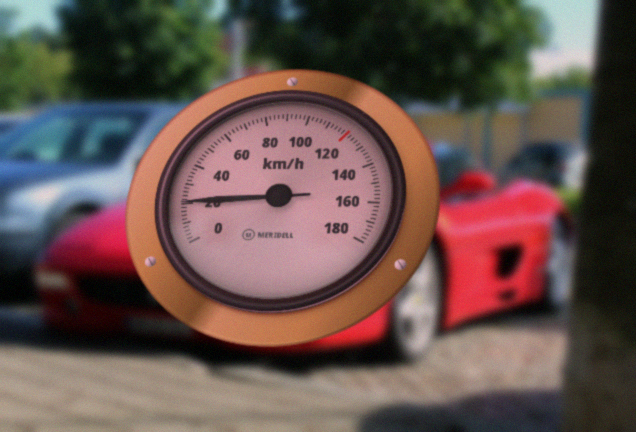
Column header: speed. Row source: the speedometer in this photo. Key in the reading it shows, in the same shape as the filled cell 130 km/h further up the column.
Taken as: 20 km/h
